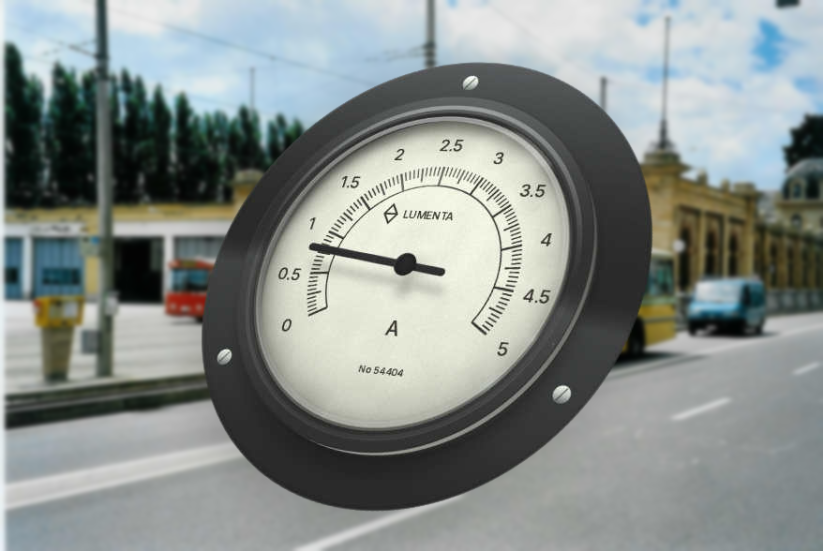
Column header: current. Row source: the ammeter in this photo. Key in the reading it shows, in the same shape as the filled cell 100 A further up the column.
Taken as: 0.75 A
